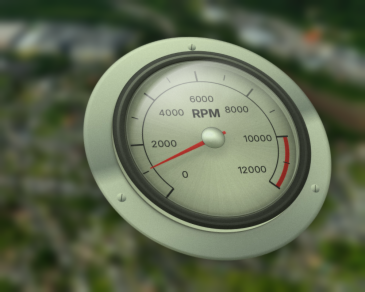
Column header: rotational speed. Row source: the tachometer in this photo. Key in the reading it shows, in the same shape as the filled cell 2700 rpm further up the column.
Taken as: 1000 rpm
